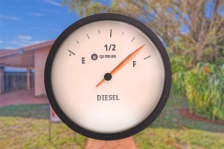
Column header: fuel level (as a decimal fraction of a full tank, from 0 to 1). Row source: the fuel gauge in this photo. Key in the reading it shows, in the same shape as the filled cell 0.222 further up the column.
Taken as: 0.875
